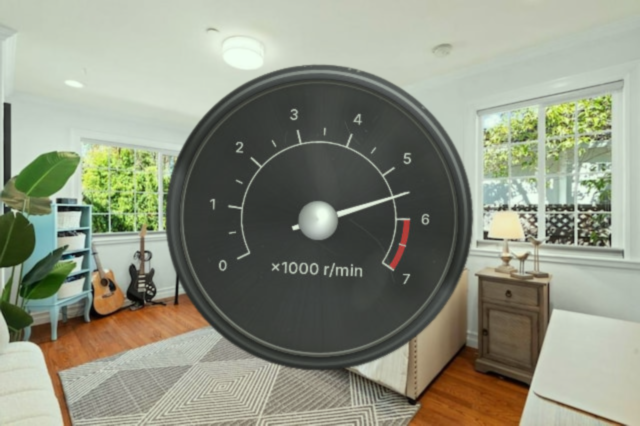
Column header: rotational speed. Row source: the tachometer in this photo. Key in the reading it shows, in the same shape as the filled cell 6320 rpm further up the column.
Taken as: 5500 rpm
